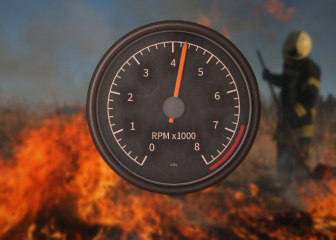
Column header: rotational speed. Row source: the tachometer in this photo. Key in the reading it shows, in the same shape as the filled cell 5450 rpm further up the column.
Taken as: 4300 rpm
